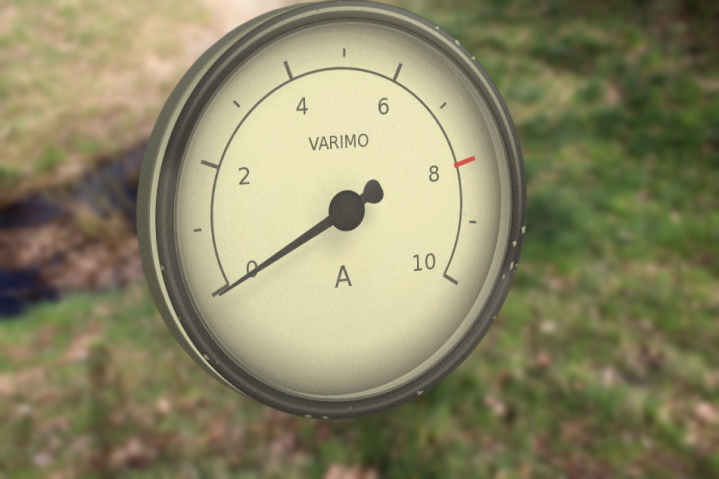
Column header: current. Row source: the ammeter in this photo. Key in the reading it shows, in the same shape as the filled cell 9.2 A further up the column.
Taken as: 0 A
